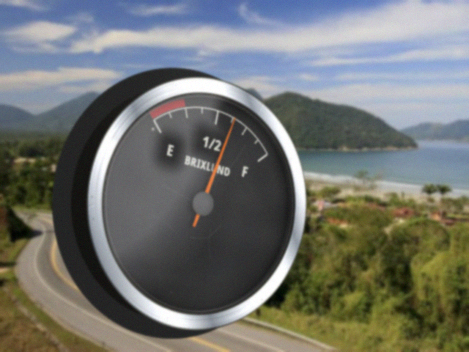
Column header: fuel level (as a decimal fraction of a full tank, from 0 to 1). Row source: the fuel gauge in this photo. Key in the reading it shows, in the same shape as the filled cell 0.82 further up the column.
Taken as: 0.625
